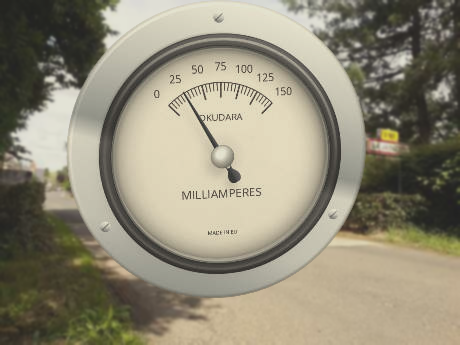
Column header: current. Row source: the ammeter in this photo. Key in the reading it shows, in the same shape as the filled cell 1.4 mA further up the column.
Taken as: 25 mA
